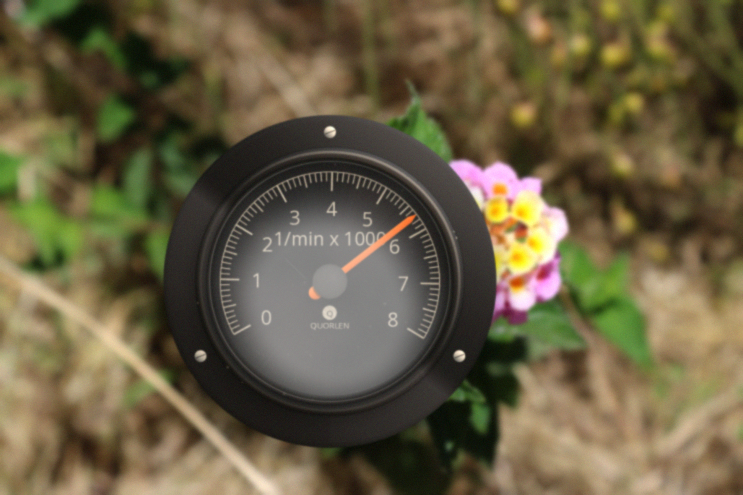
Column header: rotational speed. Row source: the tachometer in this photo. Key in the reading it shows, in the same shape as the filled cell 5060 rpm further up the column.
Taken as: 5700 rpm
